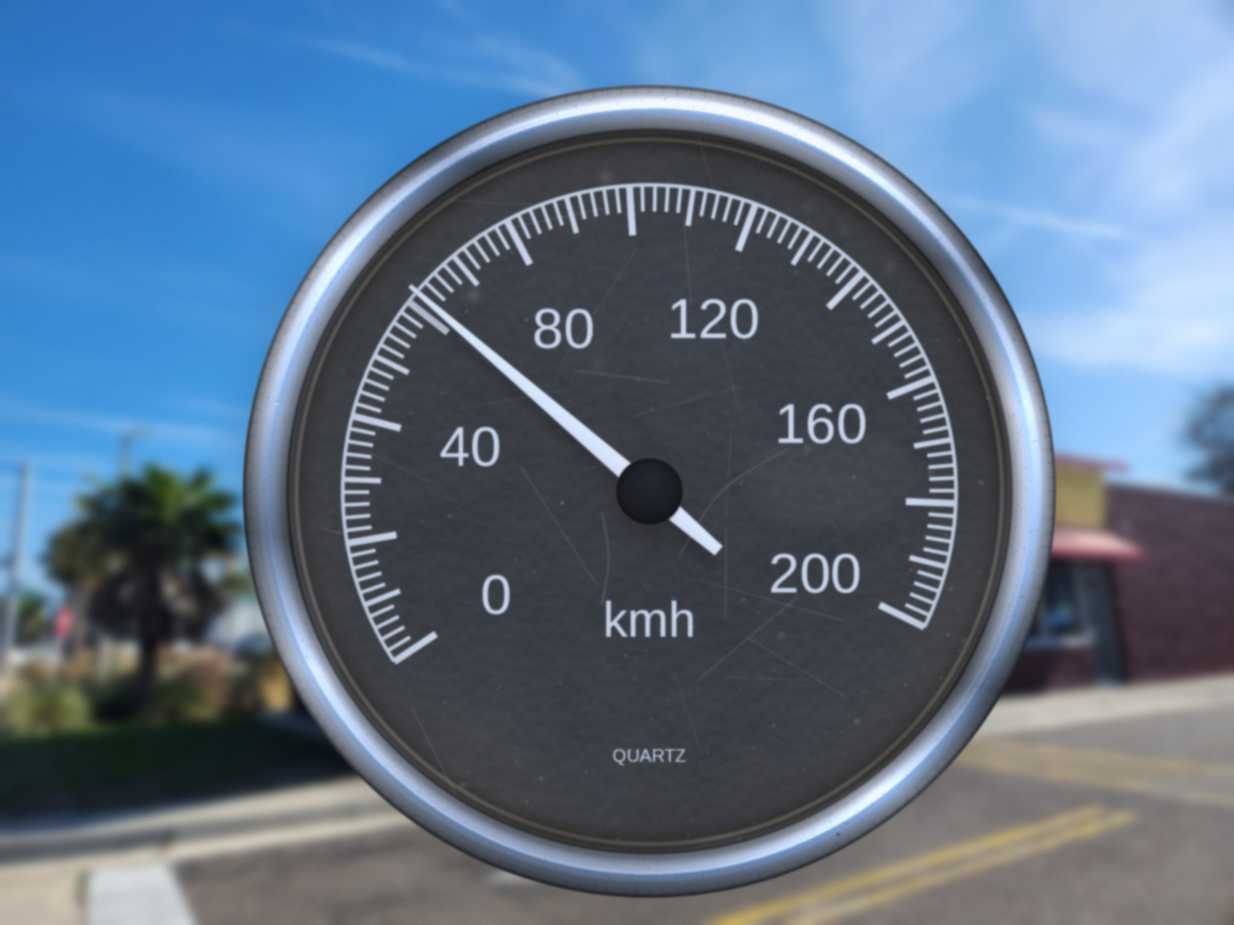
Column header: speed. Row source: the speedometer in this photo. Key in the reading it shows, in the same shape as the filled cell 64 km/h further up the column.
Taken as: 62 km/h
